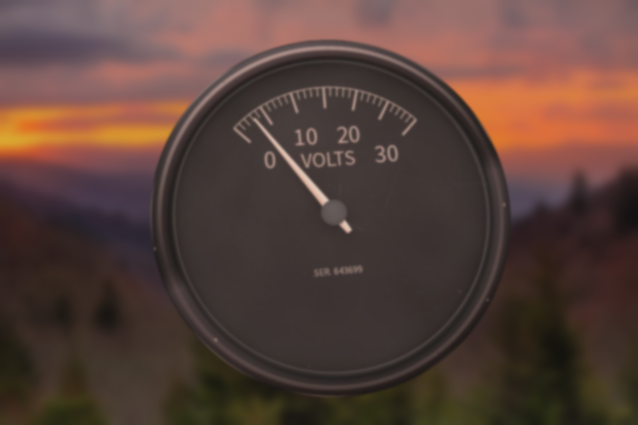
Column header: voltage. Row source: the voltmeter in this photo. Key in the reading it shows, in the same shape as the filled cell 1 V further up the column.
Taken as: 3 V
